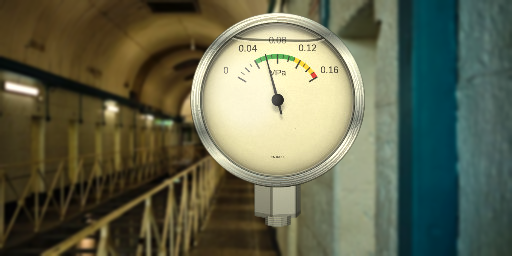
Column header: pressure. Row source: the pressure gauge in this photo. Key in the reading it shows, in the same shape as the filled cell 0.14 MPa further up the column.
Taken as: 0.06 MPa
